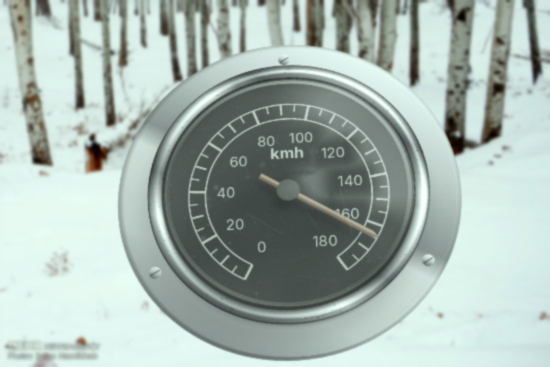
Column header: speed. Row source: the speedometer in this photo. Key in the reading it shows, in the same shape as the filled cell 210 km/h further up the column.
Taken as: 165 km/h
